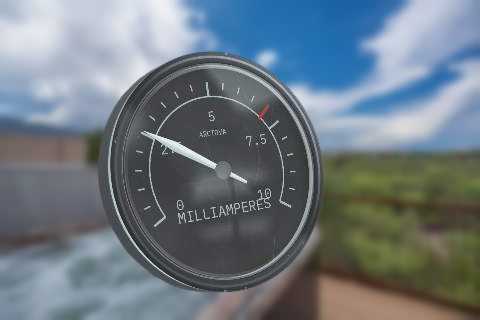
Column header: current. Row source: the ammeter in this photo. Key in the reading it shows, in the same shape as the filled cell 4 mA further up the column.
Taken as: 2.5 mA
